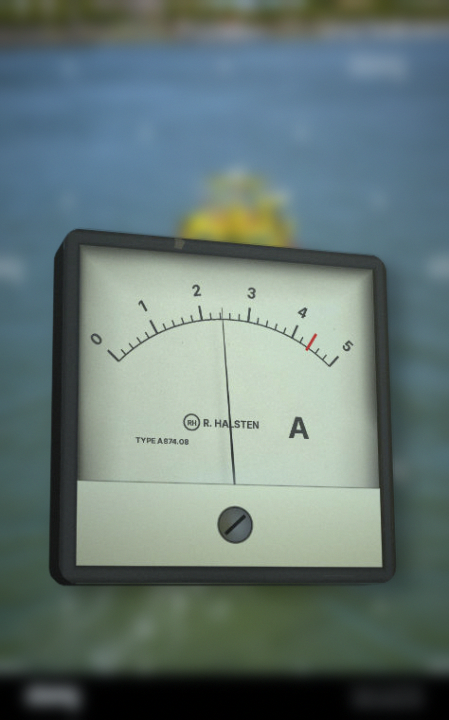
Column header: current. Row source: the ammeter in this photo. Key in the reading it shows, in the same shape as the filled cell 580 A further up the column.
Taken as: 2.4 A
